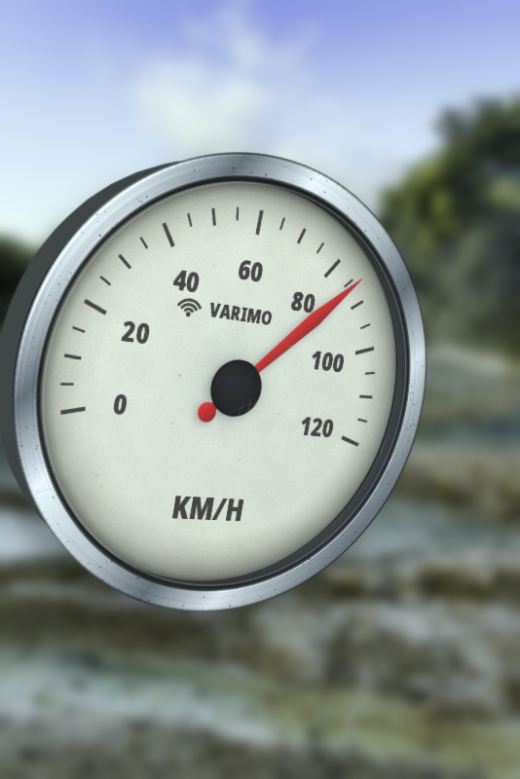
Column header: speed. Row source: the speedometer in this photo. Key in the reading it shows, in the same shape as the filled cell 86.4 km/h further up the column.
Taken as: 85 km/h
